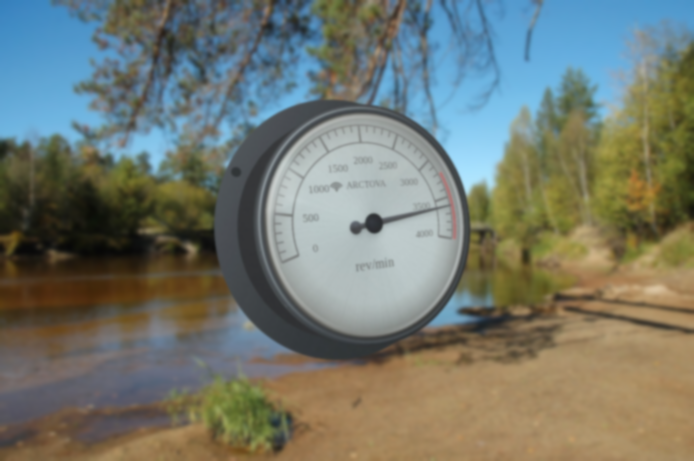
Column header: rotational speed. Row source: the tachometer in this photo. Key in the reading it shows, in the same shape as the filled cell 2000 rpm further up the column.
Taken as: 3600 rpm
